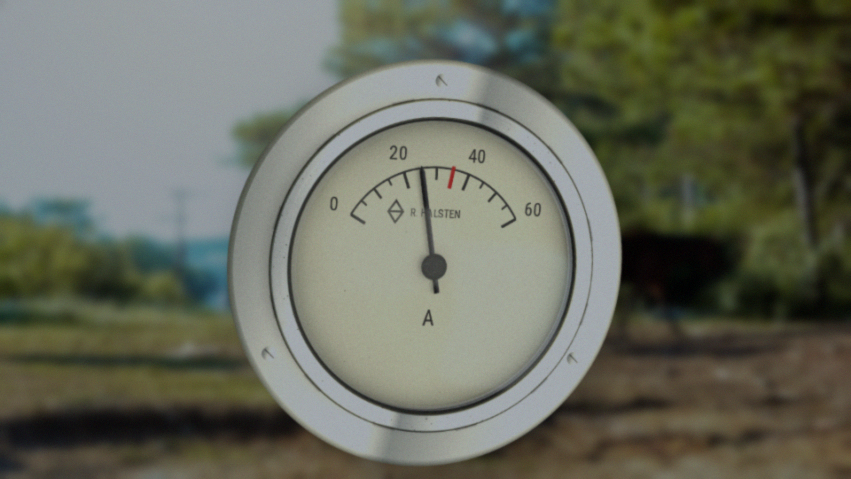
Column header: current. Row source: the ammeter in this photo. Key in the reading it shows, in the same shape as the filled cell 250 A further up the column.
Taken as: 25 A
